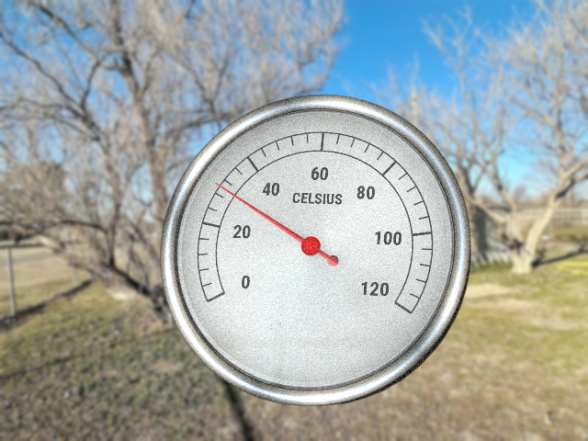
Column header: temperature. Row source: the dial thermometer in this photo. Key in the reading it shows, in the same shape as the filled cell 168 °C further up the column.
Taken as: 30 °C
